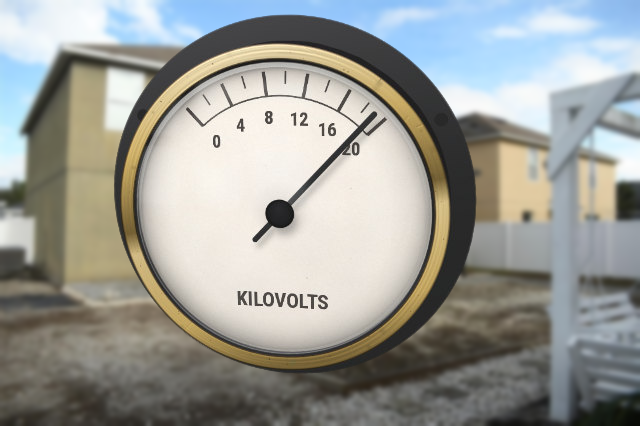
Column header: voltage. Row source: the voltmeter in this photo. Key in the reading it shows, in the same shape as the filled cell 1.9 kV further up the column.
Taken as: 19 kV
